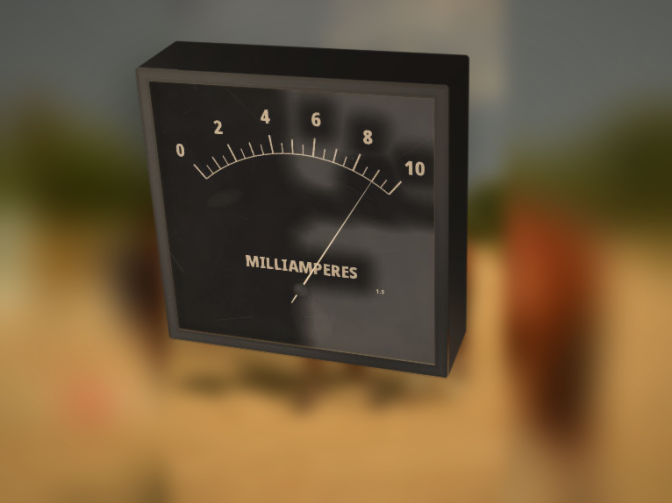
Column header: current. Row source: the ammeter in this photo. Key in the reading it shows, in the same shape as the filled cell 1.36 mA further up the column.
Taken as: 9 mA
